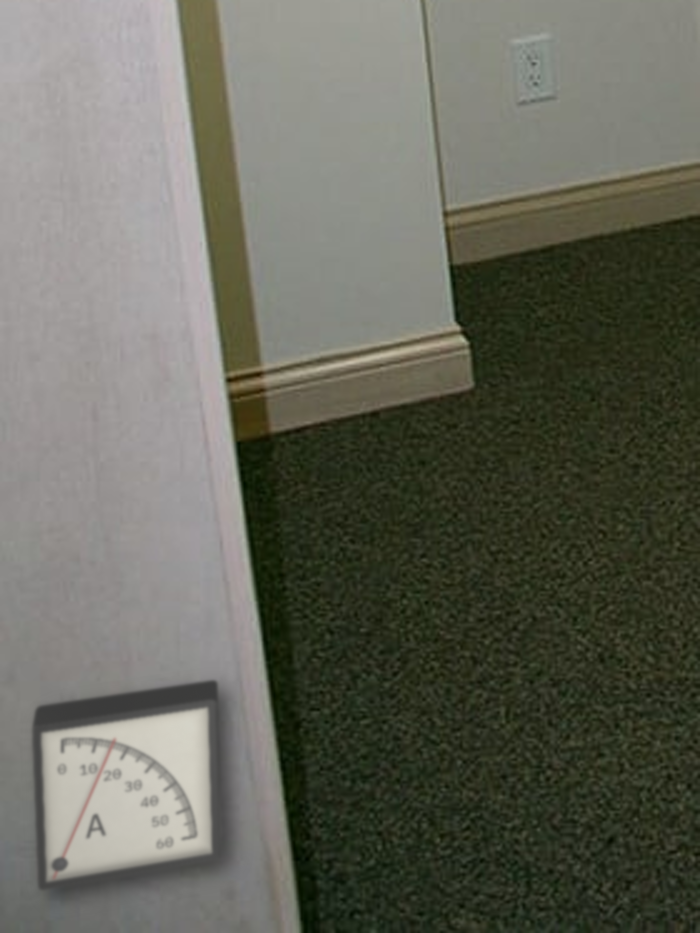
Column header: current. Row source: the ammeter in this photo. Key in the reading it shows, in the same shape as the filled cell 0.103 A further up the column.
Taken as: 15 A
